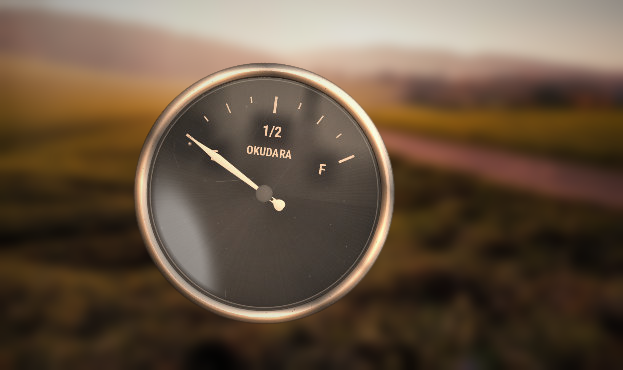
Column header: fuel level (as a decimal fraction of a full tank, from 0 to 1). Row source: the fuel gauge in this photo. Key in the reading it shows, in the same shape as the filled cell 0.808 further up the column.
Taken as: 0
